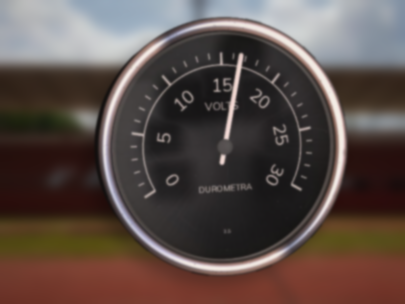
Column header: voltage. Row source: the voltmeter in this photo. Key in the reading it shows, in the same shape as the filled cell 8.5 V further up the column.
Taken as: 16.5 V
